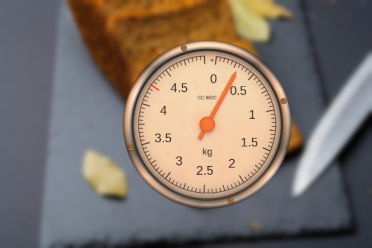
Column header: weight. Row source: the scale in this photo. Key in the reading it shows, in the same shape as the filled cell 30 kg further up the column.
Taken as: 0.3 kg
